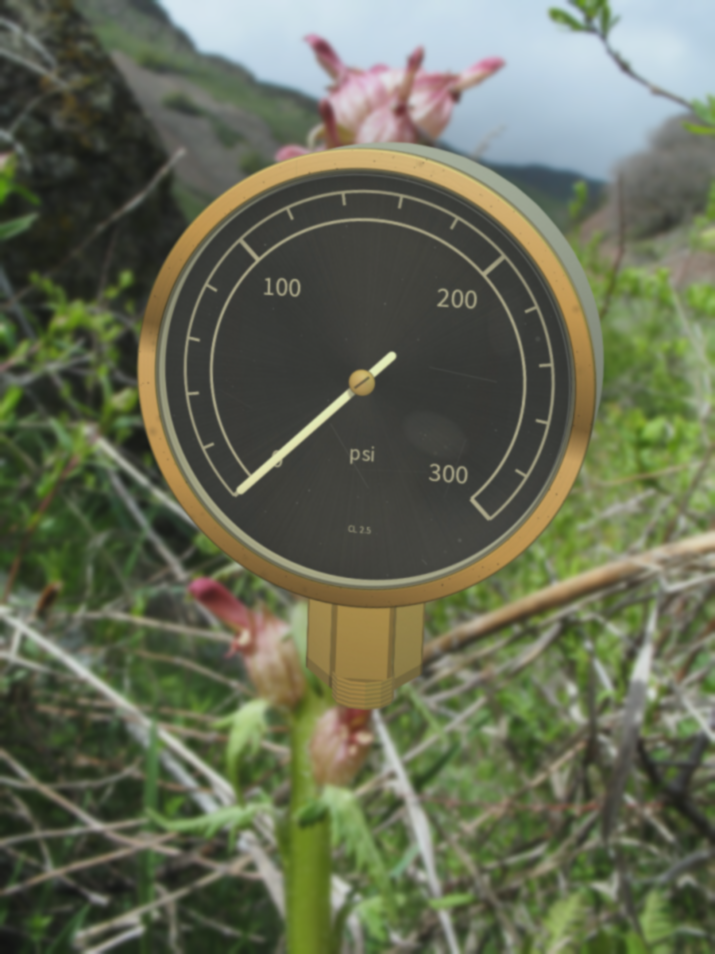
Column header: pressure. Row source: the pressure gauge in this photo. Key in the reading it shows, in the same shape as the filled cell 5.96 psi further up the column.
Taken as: 0 psi
